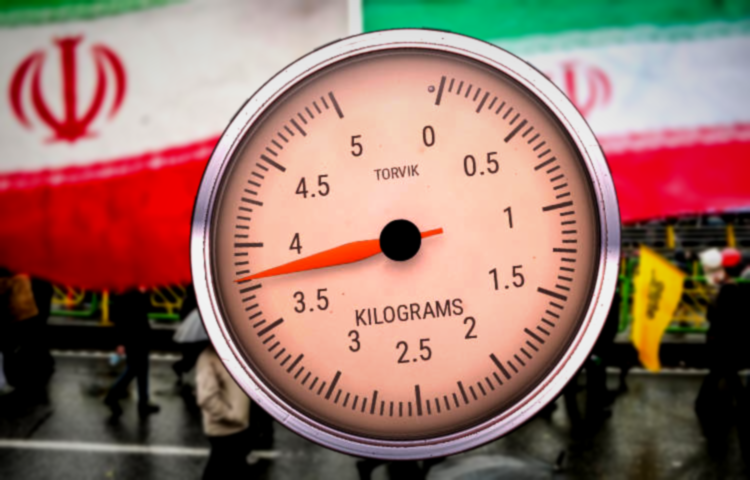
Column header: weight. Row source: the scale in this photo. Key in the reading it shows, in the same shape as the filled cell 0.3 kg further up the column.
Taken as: 3.8 kg
